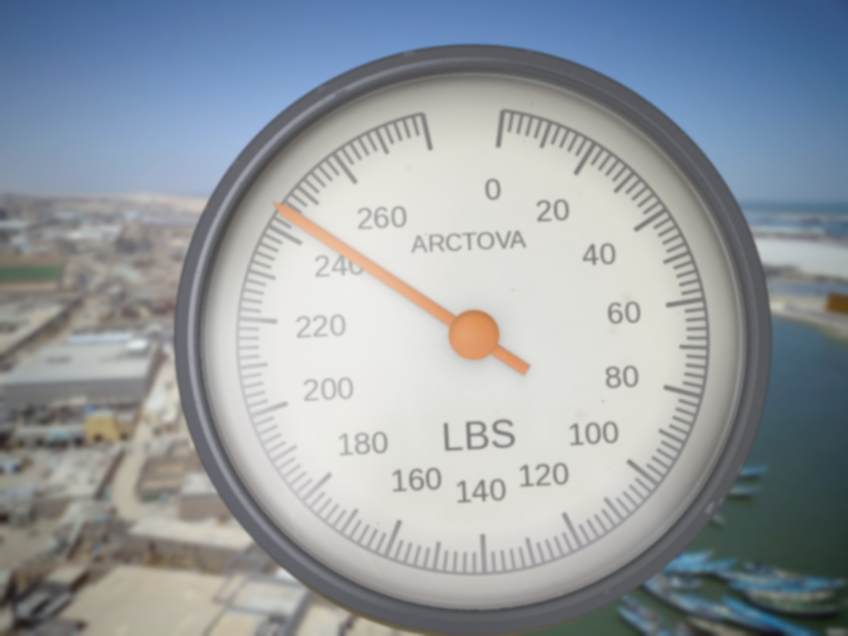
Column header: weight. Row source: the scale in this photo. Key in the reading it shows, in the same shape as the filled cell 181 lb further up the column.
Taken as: 244 lb
